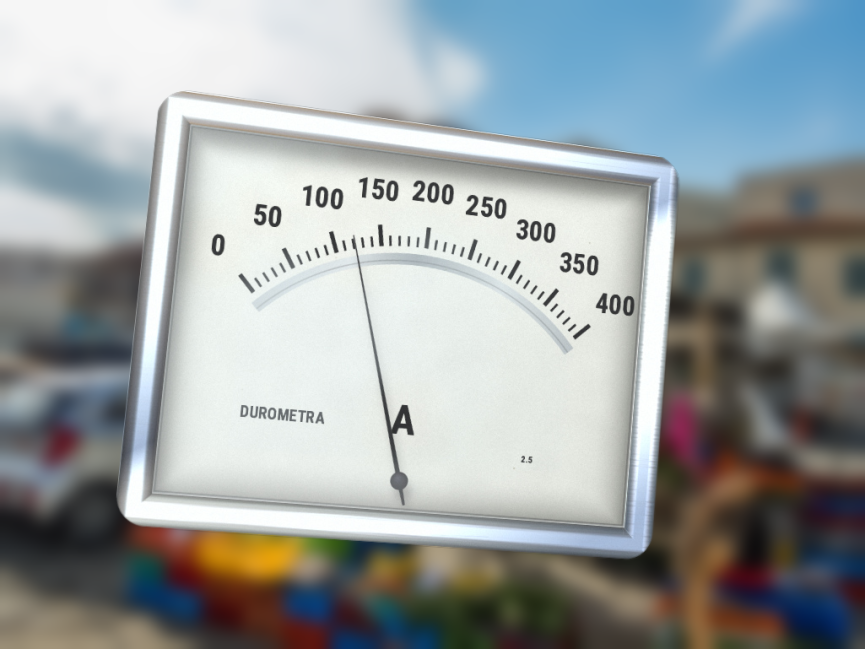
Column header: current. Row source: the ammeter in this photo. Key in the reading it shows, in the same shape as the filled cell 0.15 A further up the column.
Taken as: 120 A
